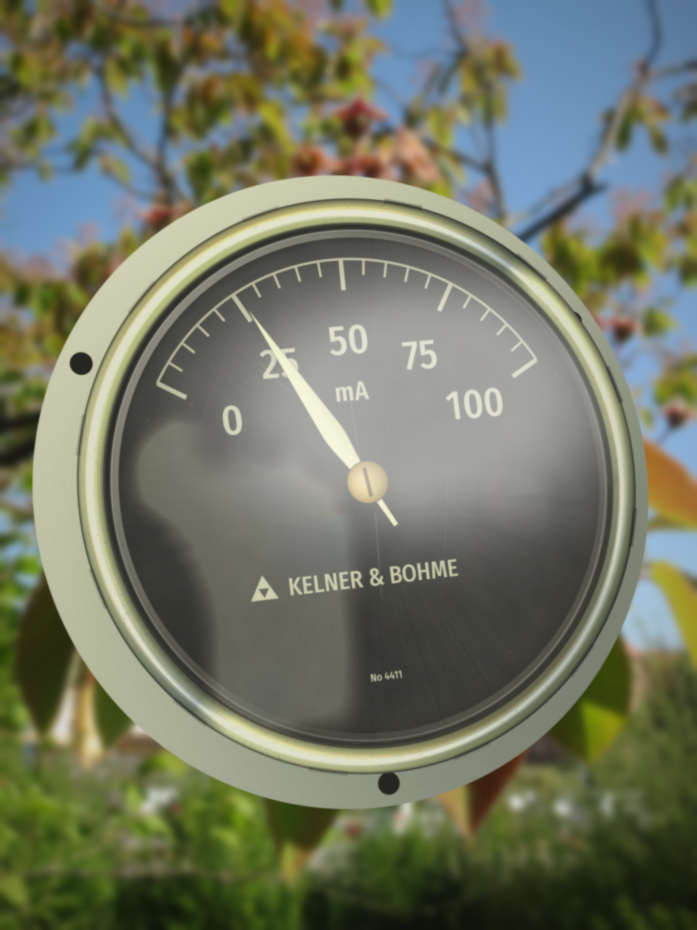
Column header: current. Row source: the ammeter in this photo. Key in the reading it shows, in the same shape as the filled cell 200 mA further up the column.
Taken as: 25 mA
